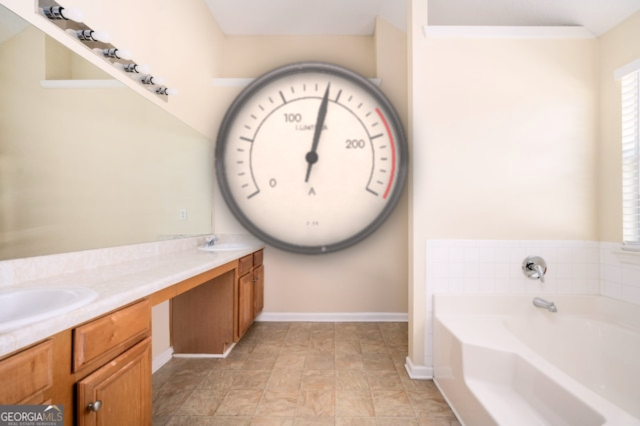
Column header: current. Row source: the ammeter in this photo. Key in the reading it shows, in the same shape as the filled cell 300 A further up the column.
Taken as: 140 A
